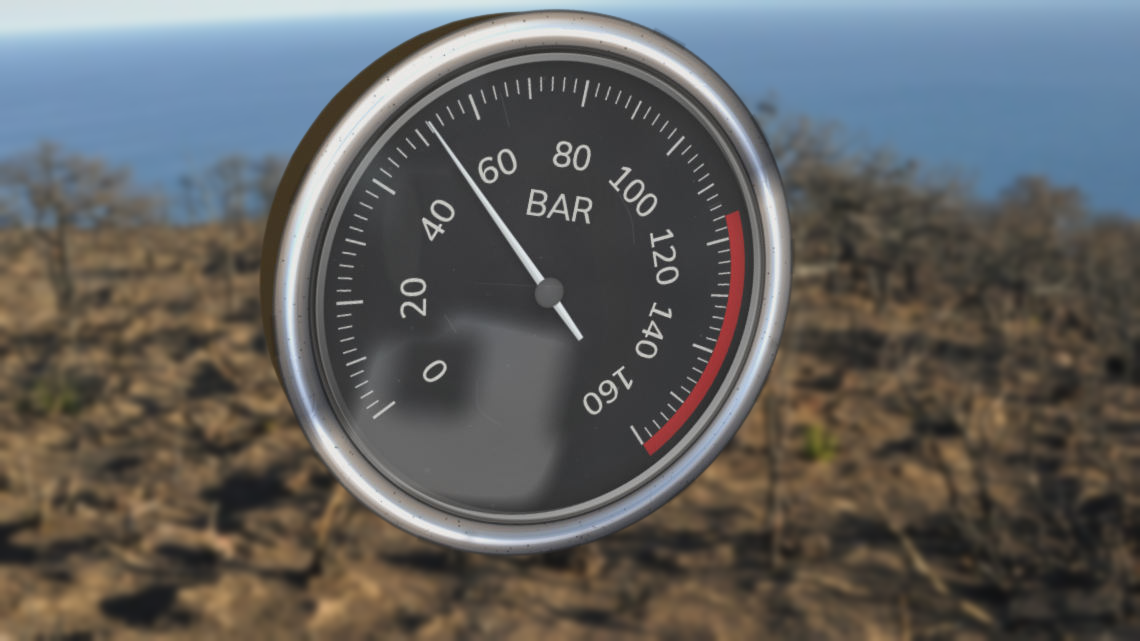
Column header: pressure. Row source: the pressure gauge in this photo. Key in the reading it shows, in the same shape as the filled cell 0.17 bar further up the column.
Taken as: 52 bar
